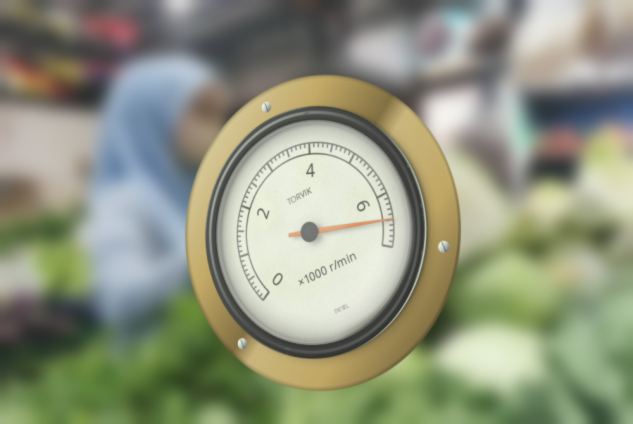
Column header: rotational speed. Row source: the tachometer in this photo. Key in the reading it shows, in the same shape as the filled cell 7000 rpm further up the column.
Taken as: 6500 rpm
